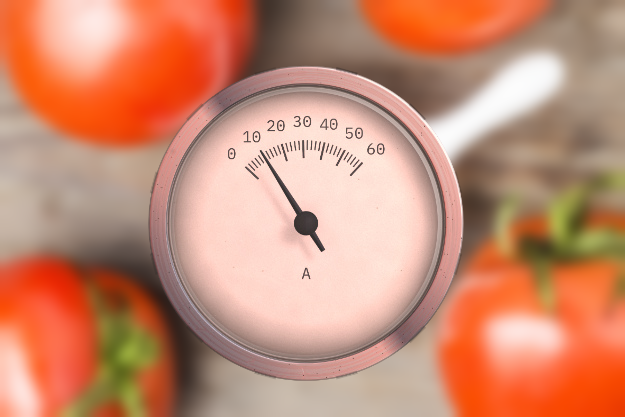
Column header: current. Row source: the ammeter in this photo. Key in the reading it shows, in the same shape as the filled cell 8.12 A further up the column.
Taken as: 10 A
